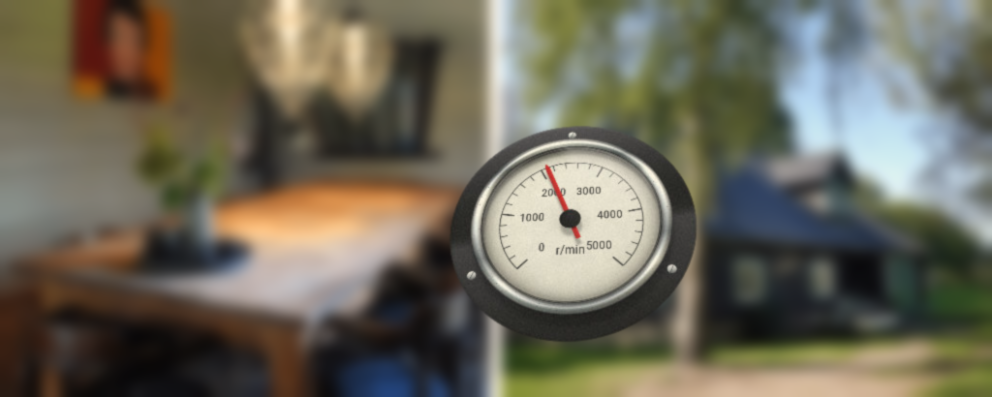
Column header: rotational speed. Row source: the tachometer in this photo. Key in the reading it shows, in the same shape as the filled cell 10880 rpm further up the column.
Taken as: 2100 rpm
